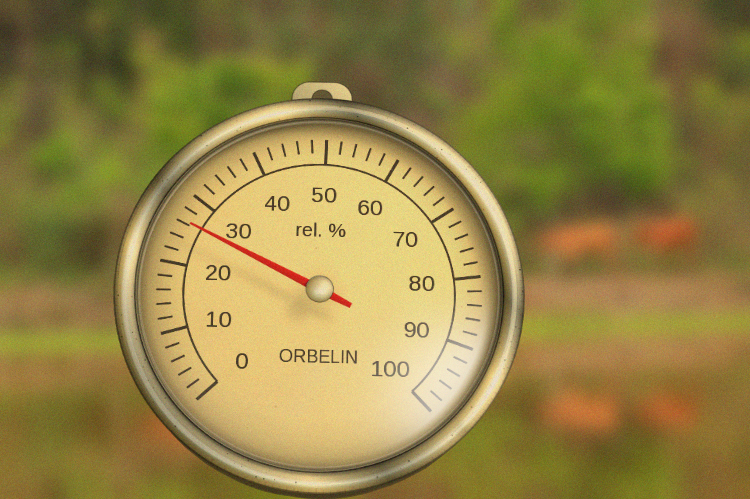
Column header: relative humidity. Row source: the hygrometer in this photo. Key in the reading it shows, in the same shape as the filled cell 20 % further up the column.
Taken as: 26 %
